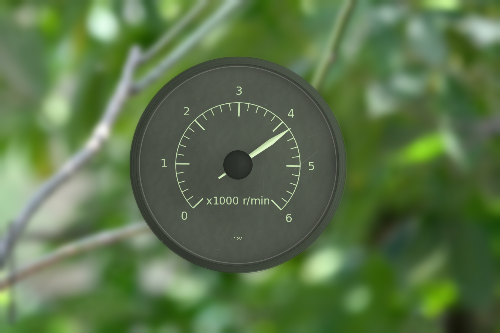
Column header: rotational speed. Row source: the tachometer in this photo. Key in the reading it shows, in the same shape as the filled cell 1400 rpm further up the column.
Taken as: 4200 rpm
